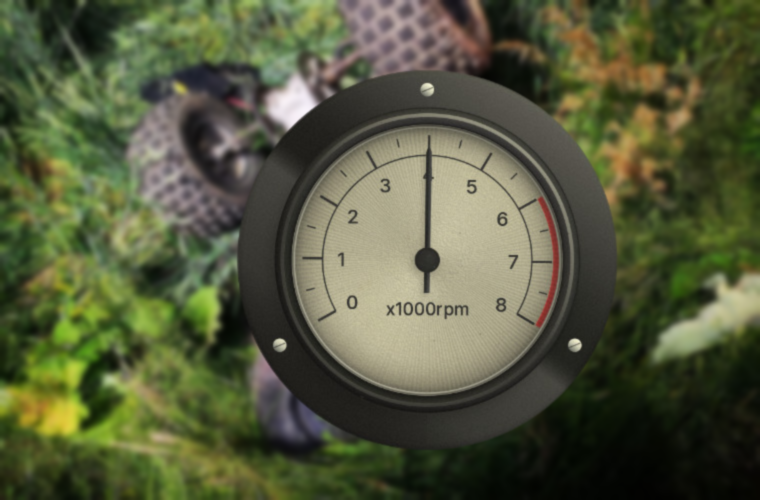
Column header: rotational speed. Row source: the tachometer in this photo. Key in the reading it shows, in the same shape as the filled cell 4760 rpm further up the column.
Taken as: 4000 rpm
